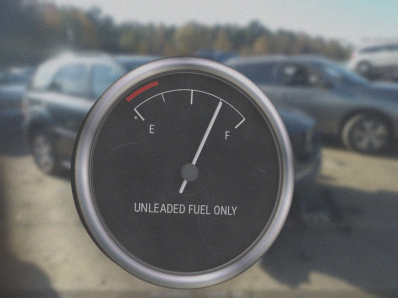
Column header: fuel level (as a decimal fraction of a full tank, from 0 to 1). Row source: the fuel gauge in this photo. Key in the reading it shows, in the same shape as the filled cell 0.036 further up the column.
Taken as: 0.75
